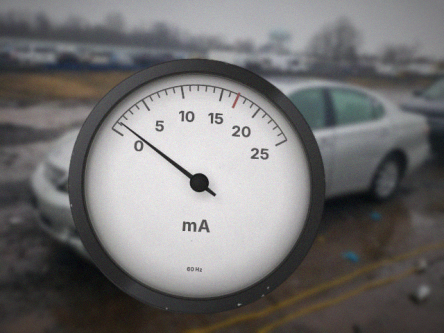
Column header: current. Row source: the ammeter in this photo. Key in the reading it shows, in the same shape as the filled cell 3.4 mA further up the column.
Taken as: 1 mA
